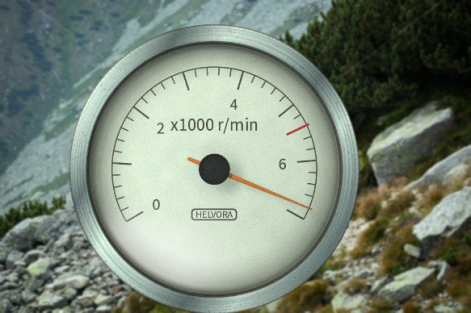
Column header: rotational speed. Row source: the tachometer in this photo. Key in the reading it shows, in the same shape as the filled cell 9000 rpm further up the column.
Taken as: 6800 rpm
